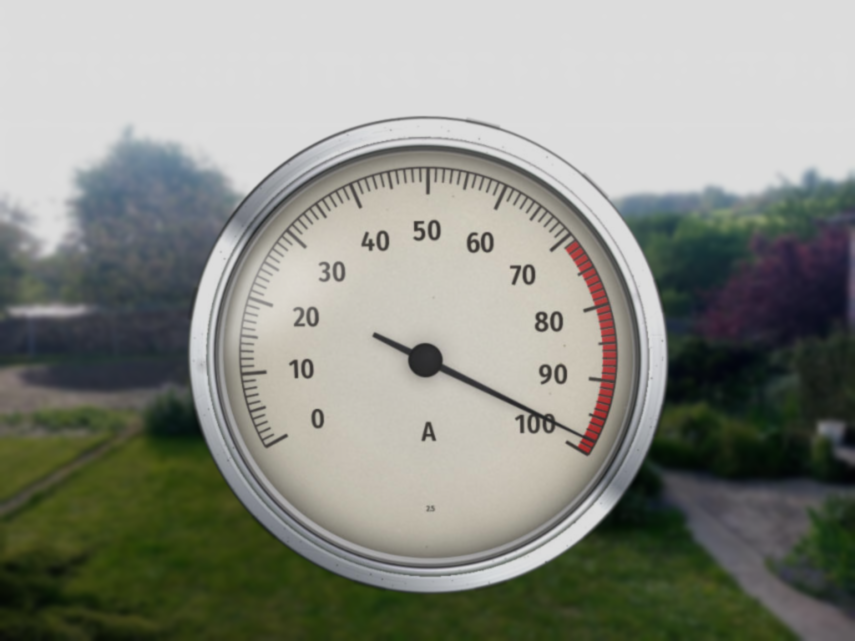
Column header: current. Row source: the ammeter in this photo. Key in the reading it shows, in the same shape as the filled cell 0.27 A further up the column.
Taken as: 98 A
